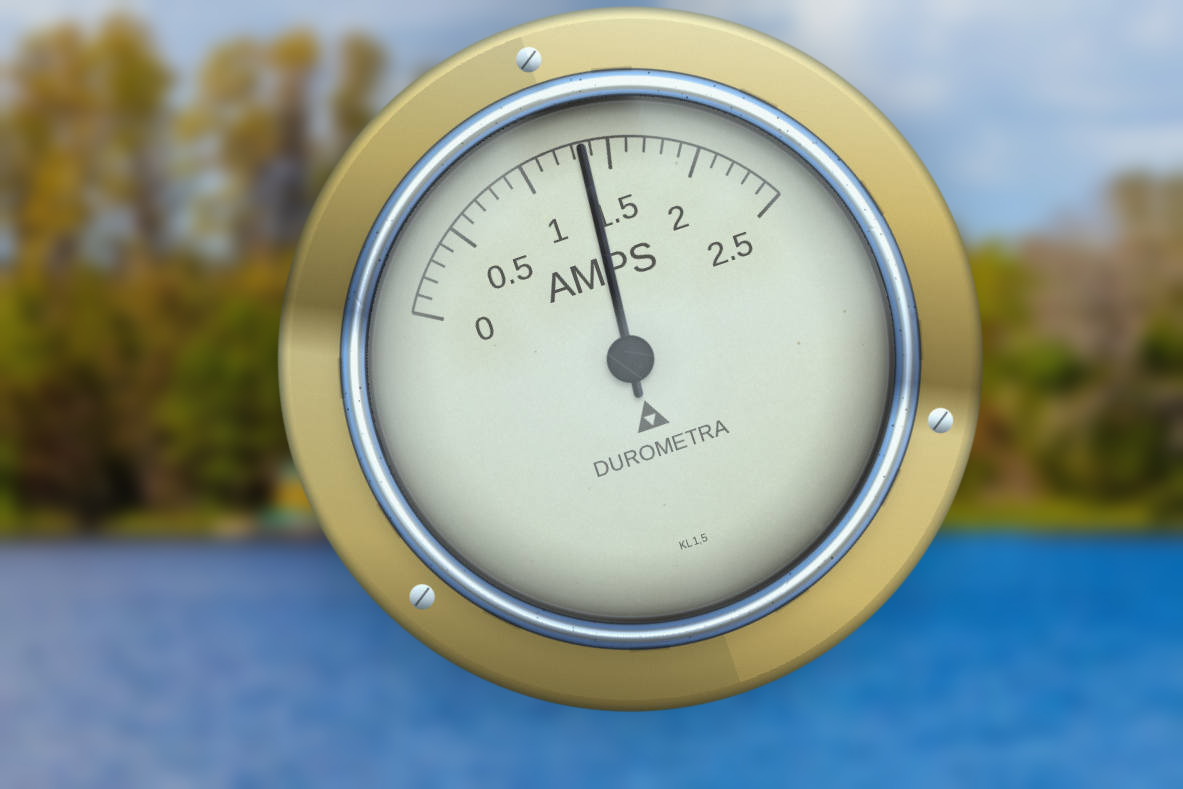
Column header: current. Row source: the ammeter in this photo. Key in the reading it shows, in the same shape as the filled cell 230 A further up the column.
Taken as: 1.35 A
